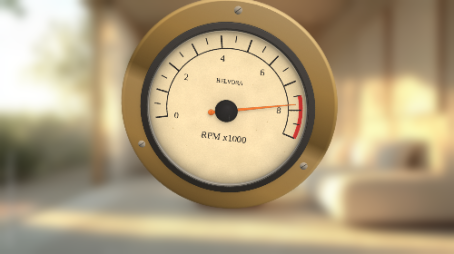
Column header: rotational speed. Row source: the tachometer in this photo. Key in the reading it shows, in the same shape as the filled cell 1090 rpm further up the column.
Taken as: 7750 rpm
